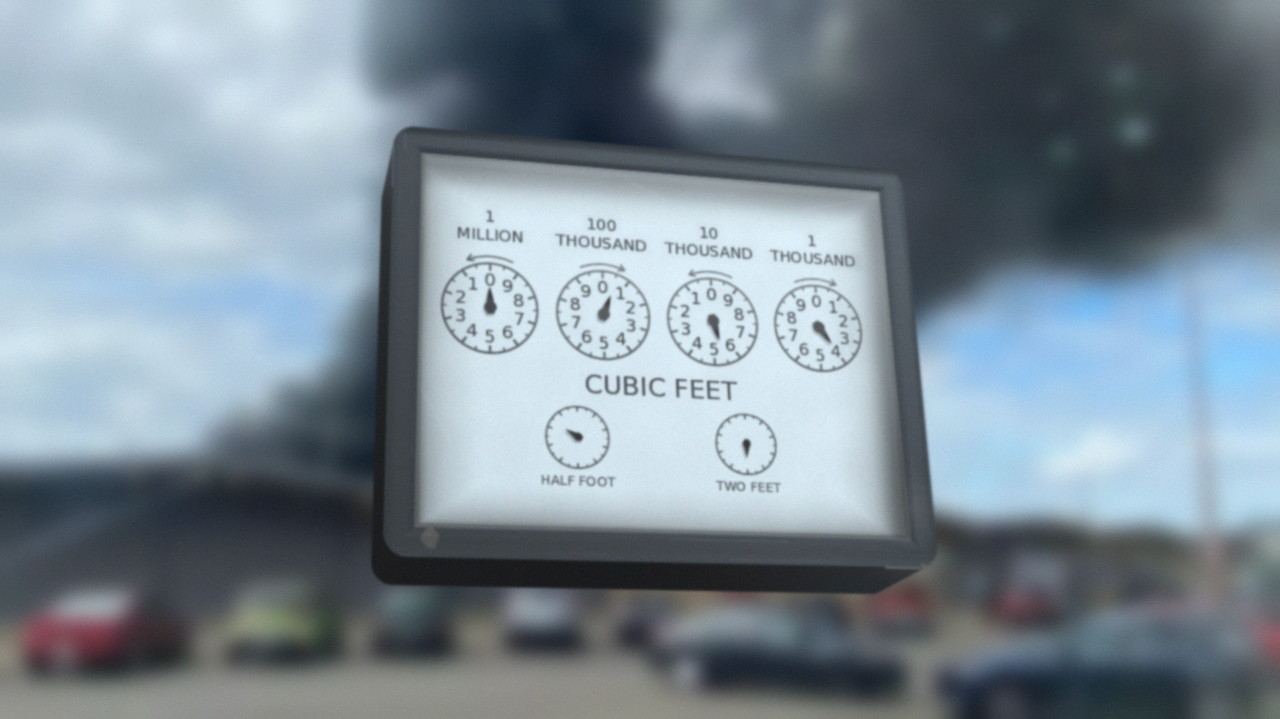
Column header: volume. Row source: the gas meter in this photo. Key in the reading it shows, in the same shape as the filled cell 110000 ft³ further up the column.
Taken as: 5400 ft³
